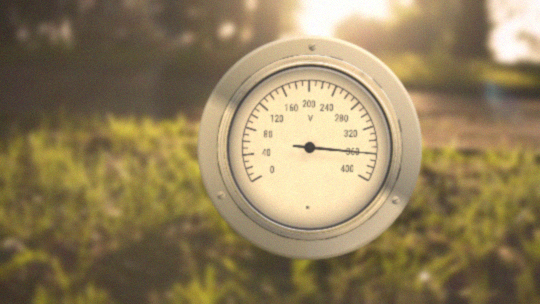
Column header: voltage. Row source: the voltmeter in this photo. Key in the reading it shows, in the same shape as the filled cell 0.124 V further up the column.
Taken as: 360 V
